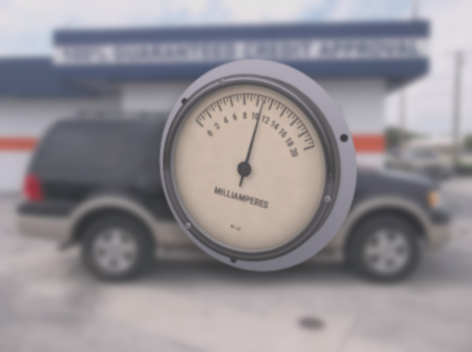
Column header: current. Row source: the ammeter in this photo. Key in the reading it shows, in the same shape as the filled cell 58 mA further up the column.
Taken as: 11 mA
